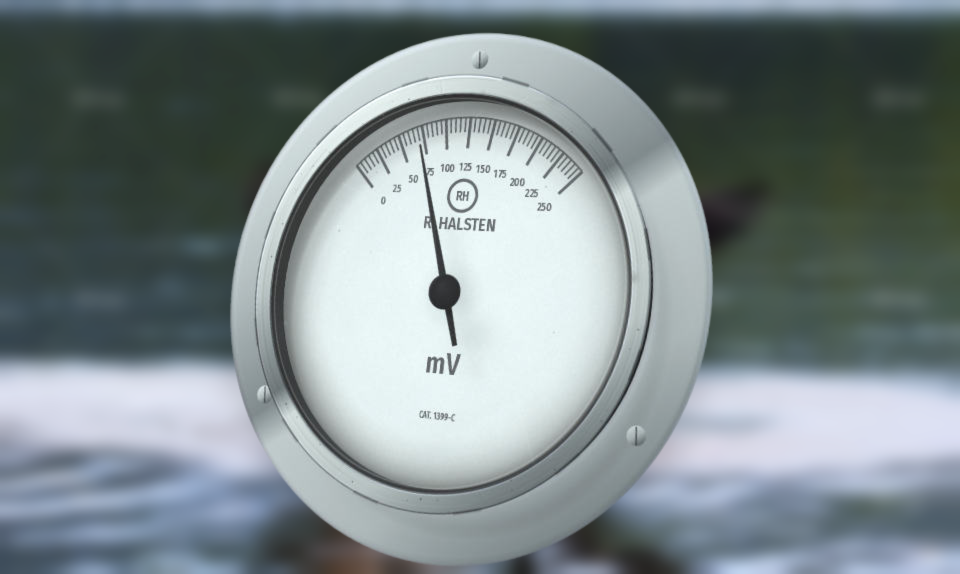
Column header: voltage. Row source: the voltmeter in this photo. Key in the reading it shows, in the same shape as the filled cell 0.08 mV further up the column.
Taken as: 75 mV
